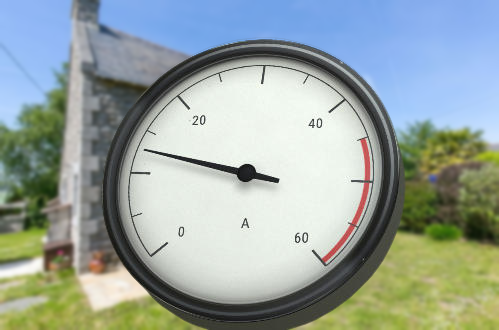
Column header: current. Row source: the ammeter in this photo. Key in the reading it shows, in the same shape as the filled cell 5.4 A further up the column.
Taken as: 12.5 A
